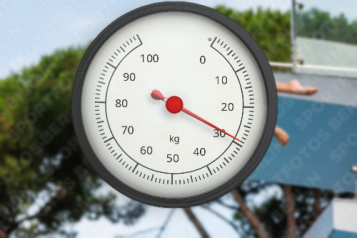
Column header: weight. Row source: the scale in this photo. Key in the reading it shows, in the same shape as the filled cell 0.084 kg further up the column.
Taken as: 29 kg
